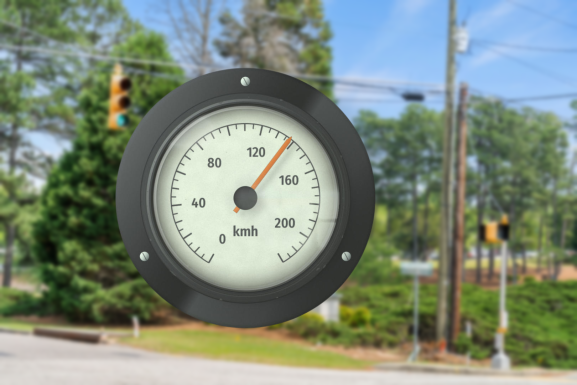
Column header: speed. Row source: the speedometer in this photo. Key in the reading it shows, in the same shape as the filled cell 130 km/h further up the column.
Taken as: 137.5 km/h
